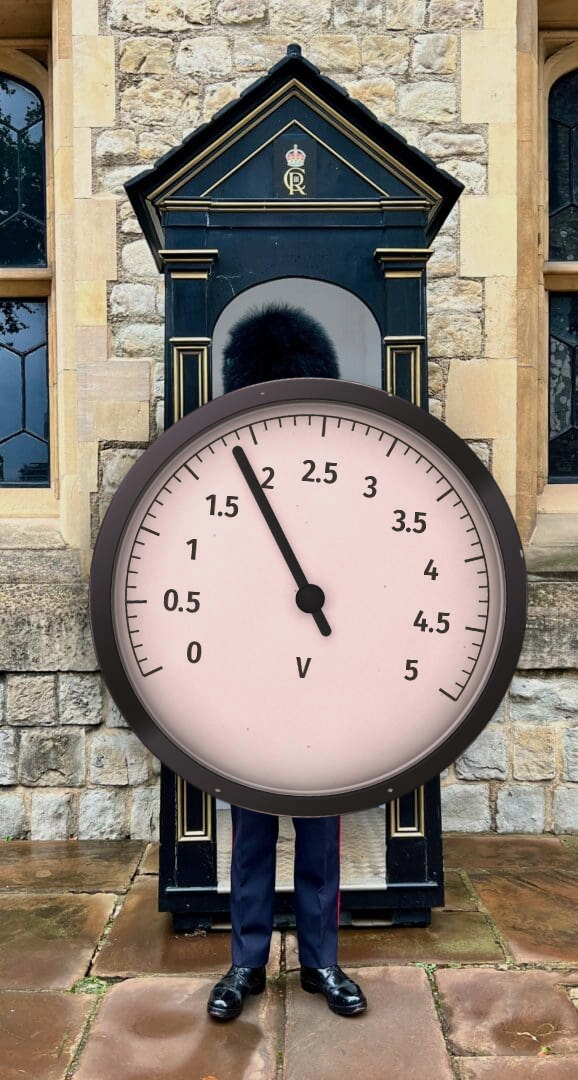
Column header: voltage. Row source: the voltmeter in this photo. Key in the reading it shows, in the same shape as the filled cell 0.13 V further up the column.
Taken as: 1.85 V
